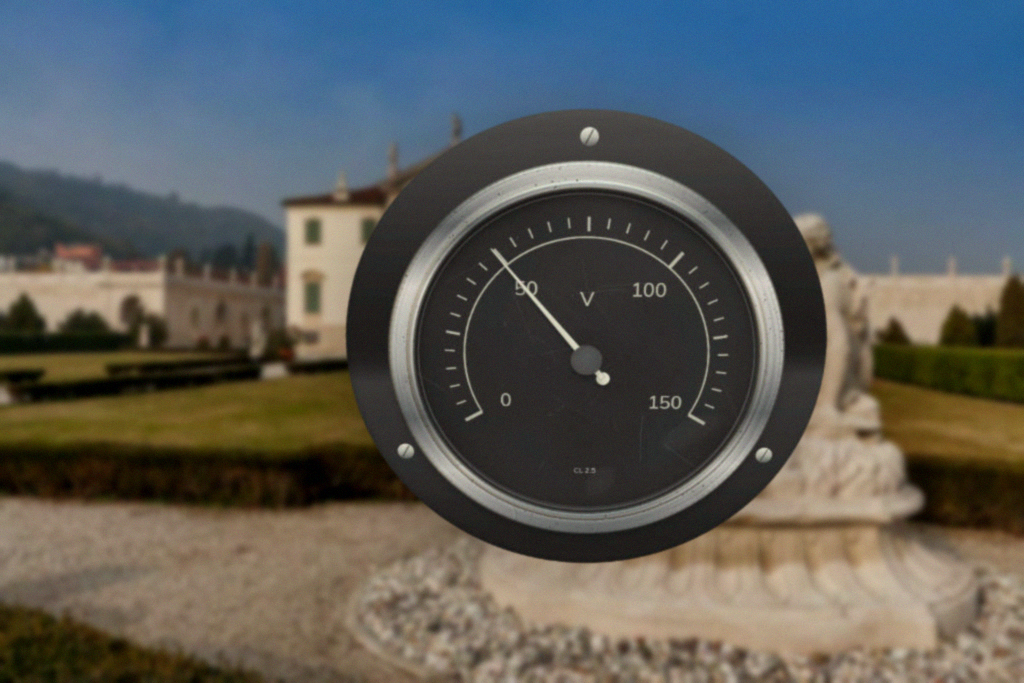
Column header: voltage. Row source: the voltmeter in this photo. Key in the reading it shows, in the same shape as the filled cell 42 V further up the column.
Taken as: 50 V
